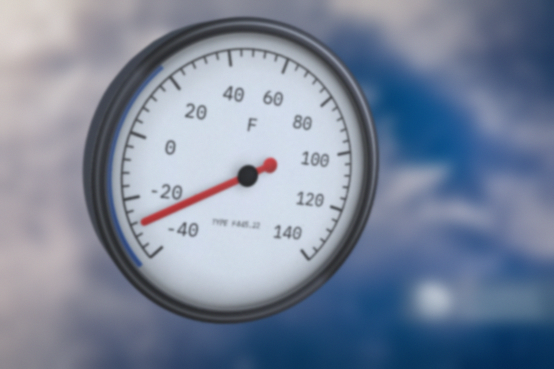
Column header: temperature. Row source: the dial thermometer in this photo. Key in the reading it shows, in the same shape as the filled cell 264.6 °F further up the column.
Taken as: -28 °F
